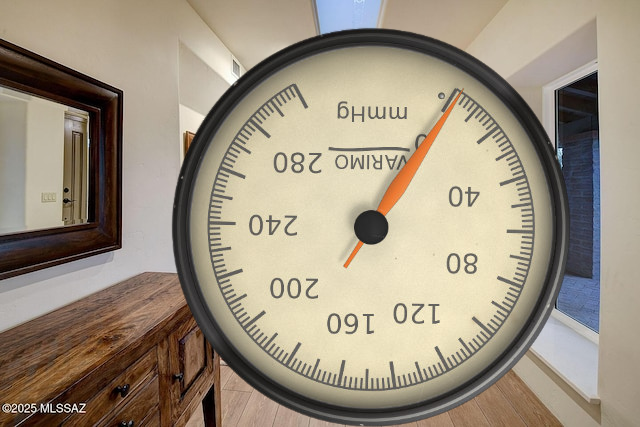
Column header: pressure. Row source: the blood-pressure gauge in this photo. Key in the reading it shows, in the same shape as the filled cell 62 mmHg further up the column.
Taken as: 2 mmHg
